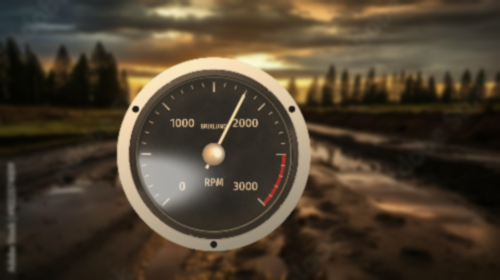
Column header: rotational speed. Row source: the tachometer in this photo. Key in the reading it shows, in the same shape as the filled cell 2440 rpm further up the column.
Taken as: 1800 rpm
